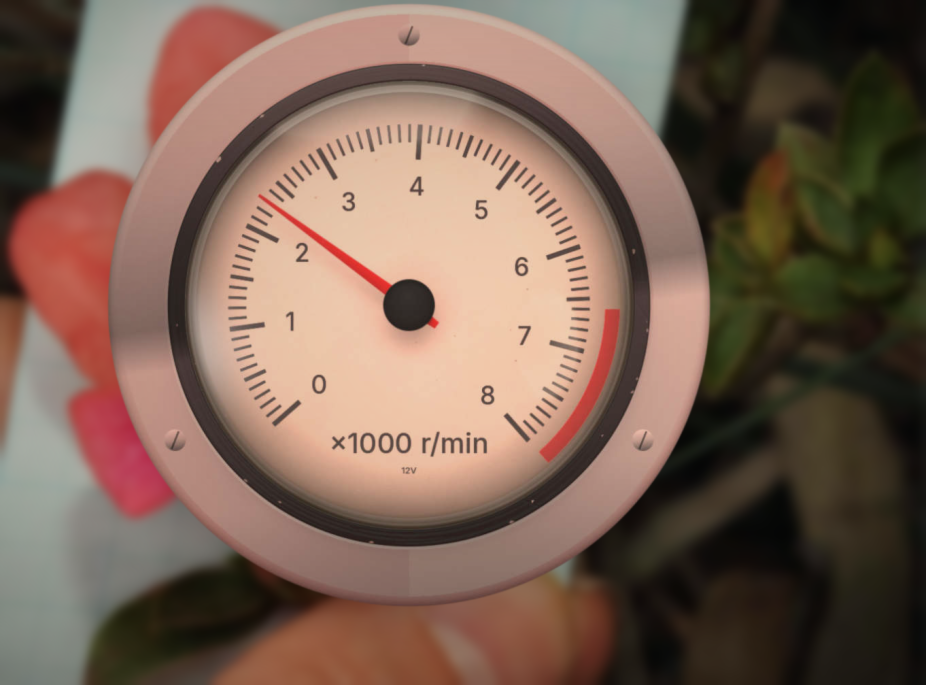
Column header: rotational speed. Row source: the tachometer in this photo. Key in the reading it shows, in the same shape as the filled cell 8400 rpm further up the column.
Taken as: 2300 rpm
